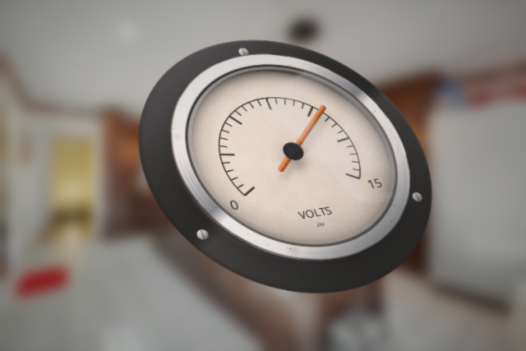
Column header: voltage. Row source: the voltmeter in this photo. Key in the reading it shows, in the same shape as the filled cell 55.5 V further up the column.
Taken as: 10.5 V
